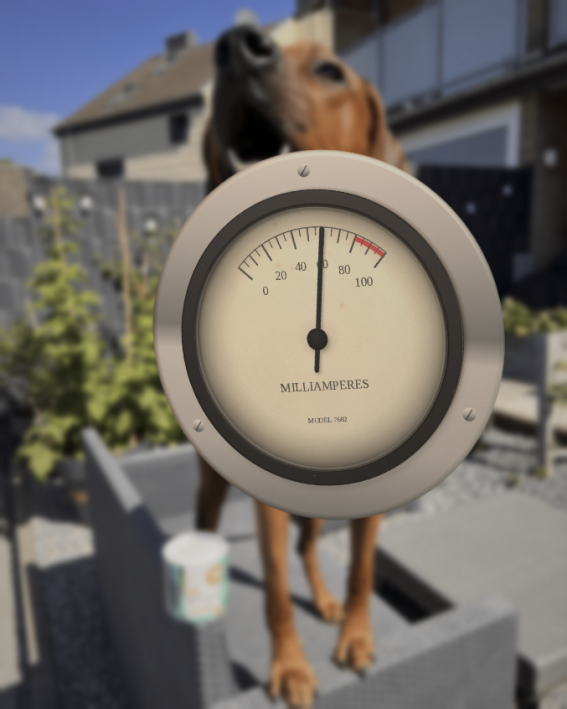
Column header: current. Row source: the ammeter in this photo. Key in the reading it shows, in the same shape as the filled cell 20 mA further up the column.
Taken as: 60 mA
